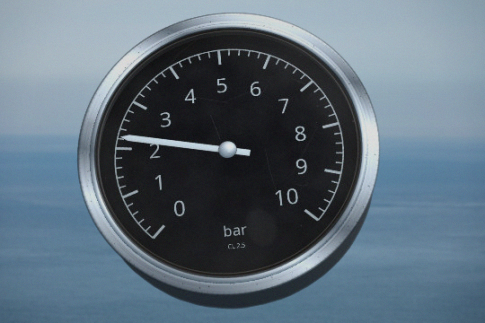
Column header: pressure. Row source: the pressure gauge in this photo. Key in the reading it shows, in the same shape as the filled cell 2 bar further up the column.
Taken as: 2.2 bar
